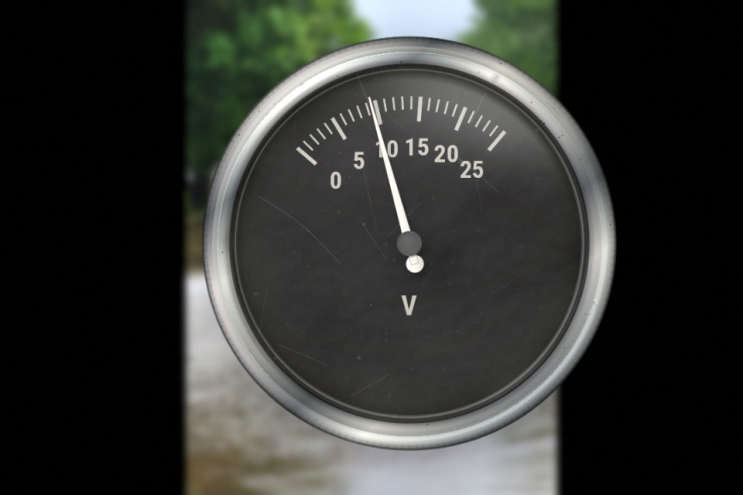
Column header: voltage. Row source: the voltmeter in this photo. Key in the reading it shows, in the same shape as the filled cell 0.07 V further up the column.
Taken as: 9.5 V
